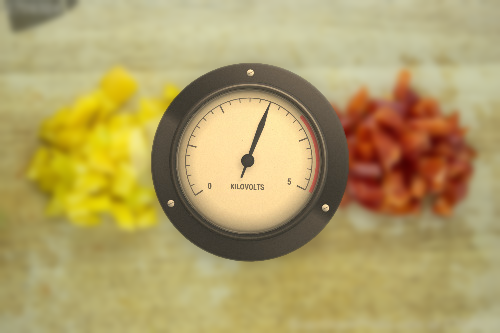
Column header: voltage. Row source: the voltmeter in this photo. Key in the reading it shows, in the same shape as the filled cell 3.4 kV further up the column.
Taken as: 3 kV
